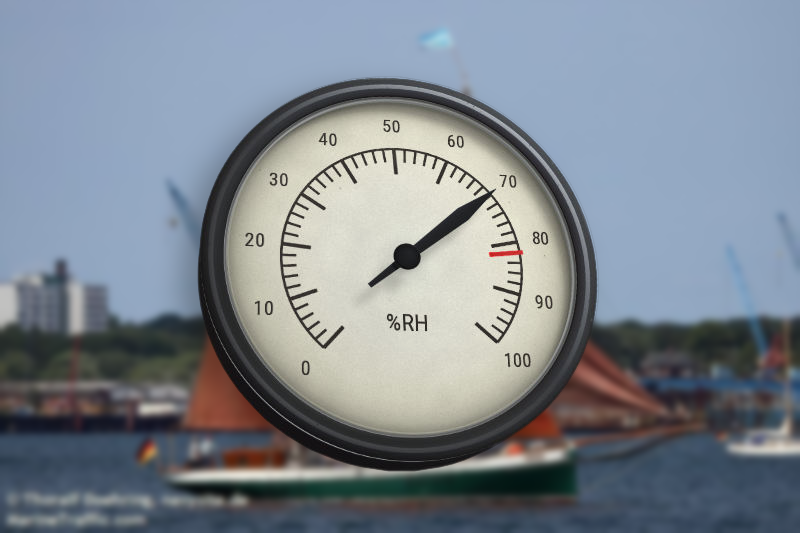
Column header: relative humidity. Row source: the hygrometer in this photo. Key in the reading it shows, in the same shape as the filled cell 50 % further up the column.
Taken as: 70 %
